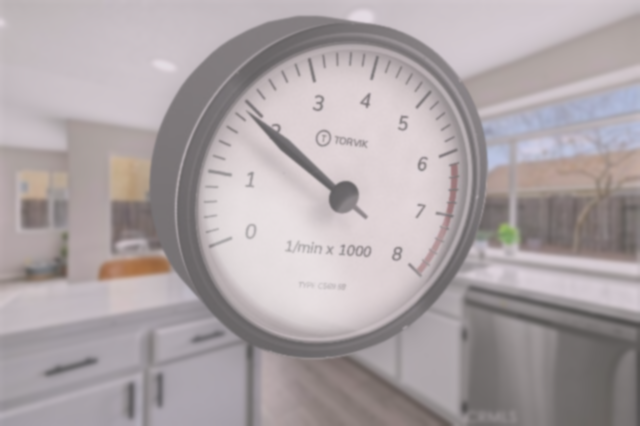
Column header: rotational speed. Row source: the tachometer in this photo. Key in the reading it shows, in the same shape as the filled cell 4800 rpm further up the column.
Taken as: 1900 rpm
